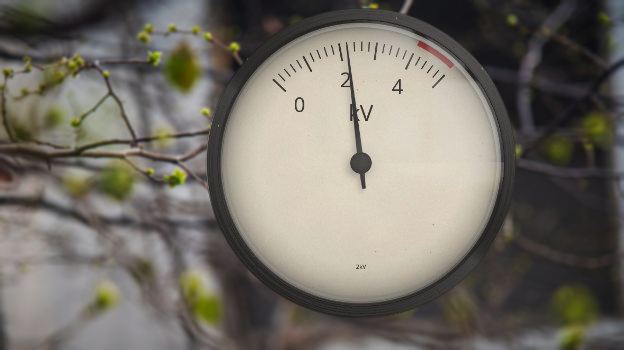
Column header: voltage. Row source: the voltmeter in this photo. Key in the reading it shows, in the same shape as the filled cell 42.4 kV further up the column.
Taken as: 2.2 kV
